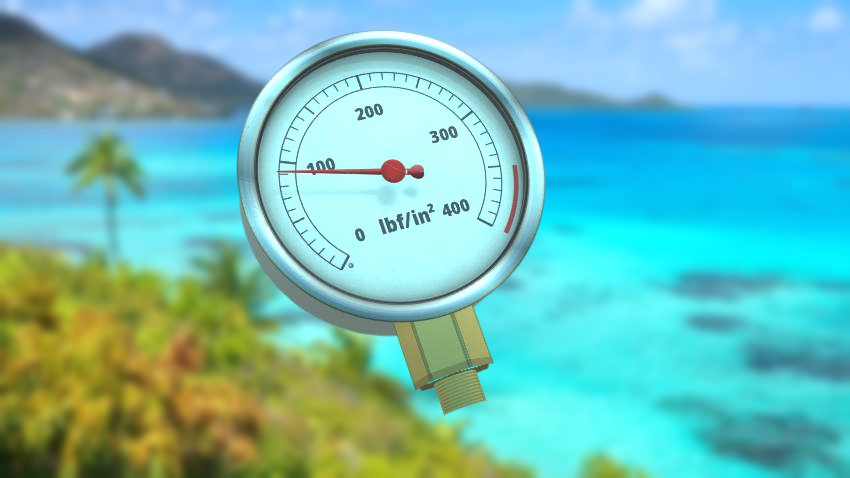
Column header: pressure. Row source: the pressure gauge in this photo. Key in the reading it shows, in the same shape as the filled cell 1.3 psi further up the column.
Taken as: 90 psi
